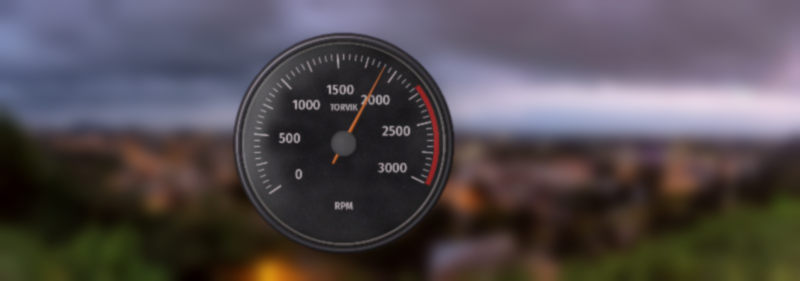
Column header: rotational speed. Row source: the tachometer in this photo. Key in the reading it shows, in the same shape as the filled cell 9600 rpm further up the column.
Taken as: 1900 rpm
